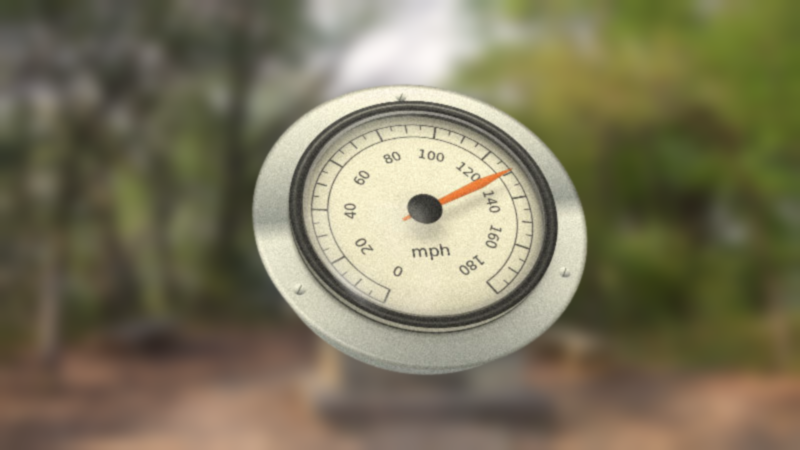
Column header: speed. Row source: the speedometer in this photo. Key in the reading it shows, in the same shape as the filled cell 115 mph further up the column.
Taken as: 130 mph
